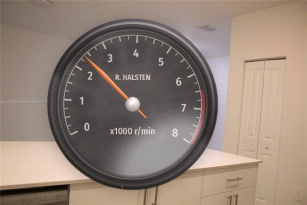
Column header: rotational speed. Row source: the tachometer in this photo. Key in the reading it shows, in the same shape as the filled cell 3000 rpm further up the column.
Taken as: 2375 rpm
